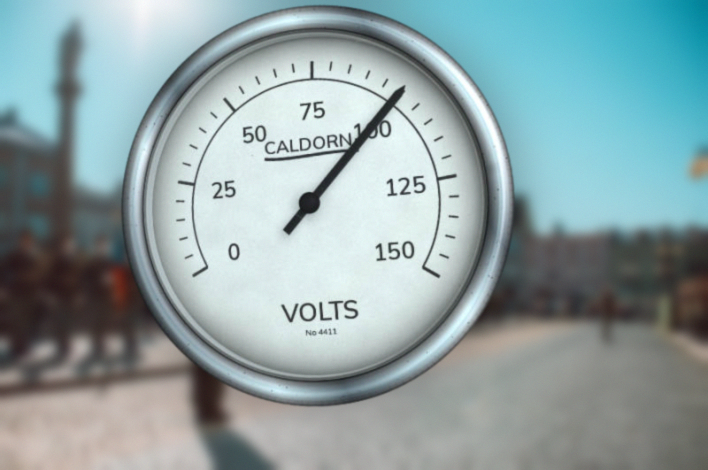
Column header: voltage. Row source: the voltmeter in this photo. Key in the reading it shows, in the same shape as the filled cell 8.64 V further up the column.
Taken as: 100 V
